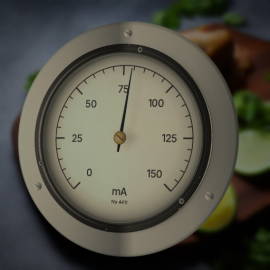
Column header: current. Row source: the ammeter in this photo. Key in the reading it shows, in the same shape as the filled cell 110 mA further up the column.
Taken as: 80 mA
